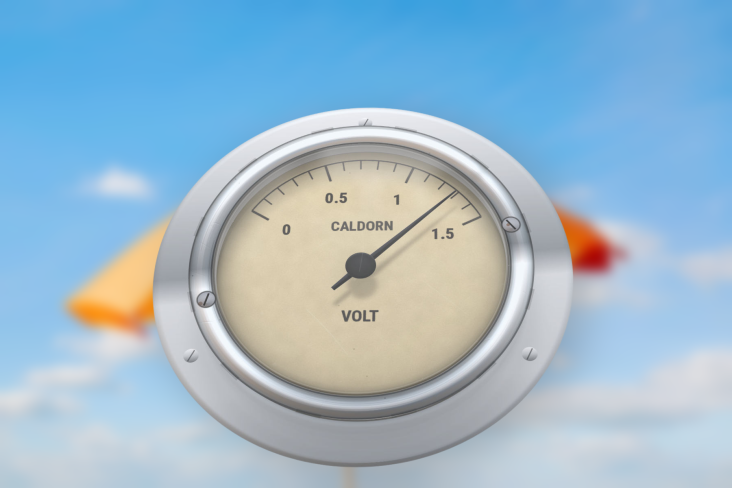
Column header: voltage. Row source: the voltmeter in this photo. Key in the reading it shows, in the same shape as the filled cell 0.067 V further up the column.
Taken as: 1.3 V
